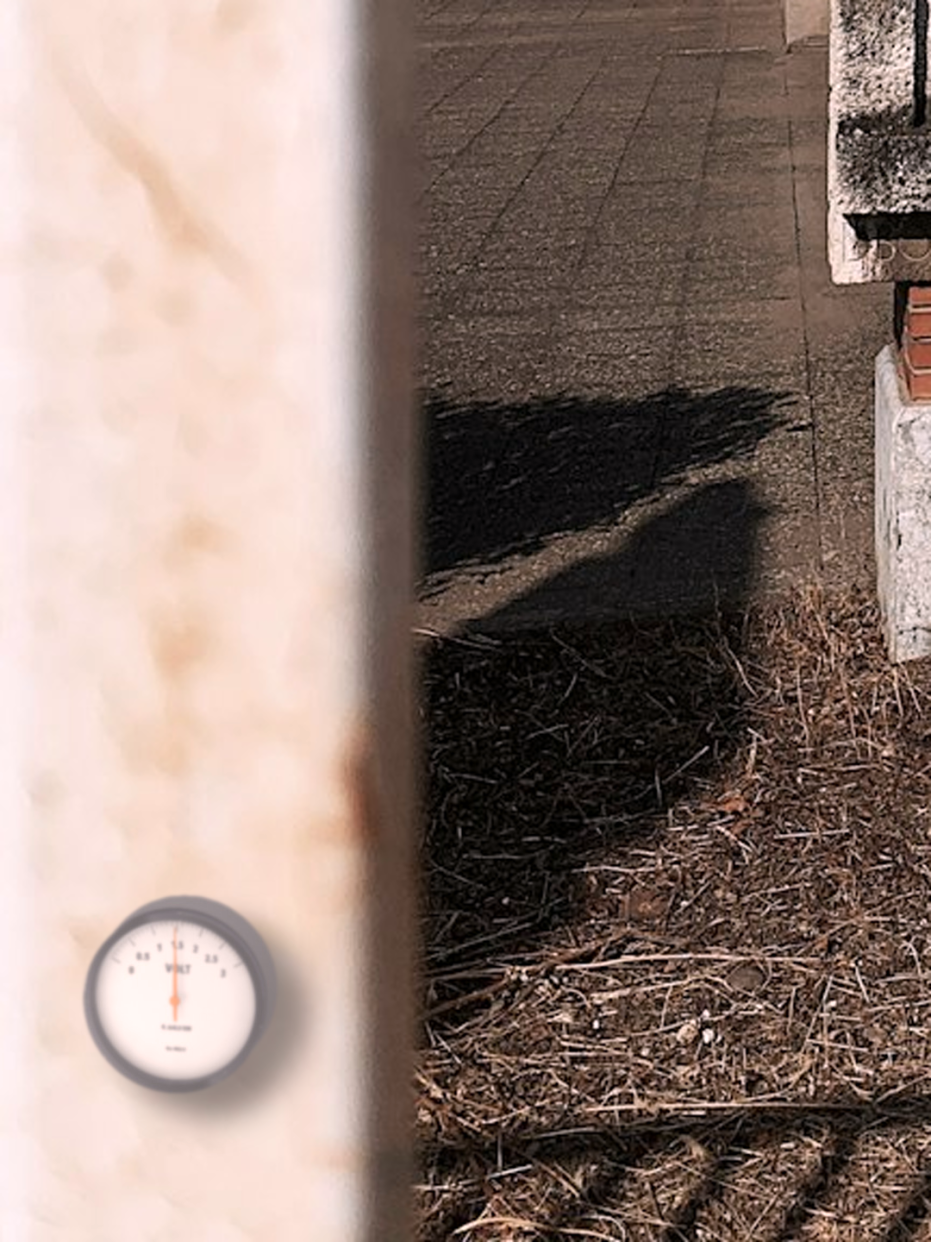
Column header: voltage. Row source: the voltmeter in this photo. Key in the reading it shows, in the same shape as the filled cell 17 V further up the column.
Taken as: 1.5 V
